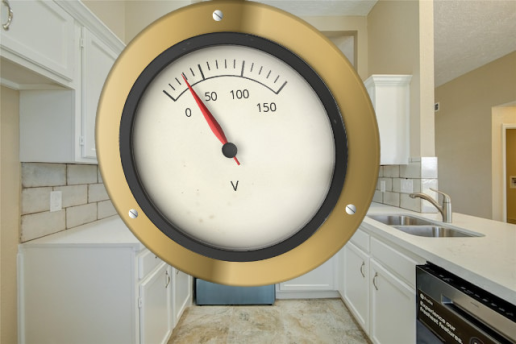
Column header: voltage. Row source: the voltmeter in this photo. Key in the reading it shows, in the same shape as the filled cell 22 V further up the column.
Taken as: 30 V
